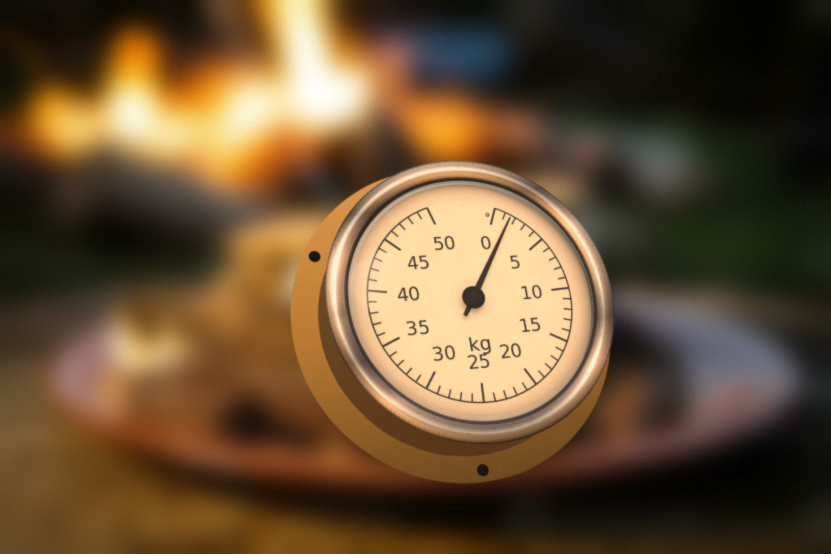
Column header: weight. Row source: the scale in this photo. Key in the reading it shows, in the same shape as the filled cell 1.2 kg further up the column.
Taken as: 1.5 kg
